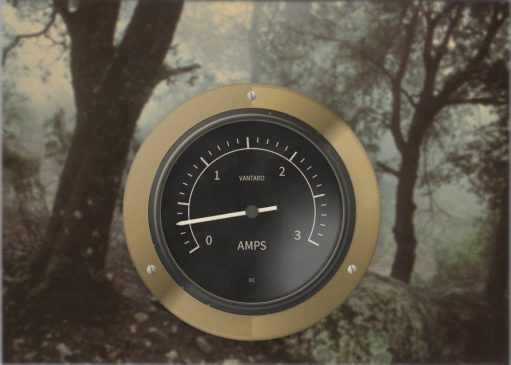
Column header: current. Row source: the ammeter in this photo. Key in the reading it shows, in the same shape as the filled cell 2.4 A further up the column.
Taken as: 0.3 A
